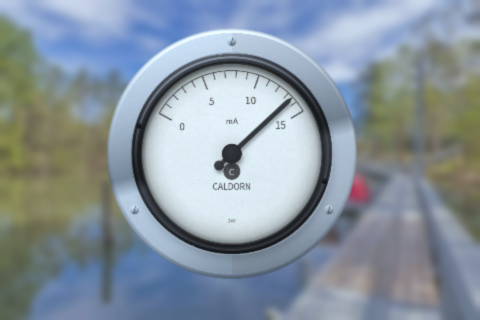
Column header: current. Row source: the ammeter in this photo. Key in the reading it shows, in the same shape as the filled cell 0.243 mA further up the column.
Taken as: 13.5 mA
